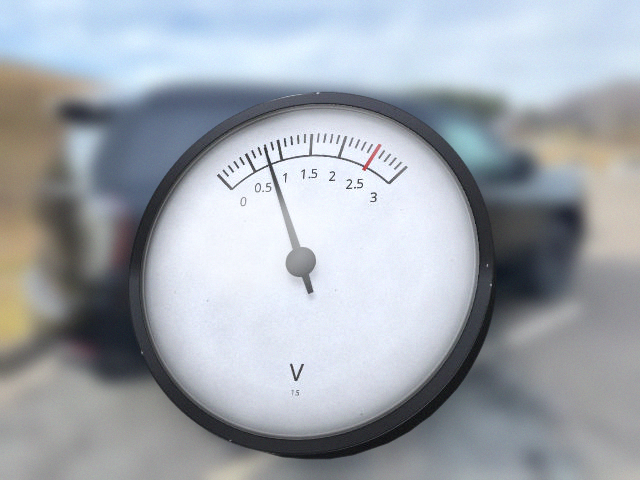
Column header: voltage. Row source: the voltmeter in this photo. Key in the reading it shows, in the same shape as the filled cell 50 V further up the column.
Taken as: 0.8 V
